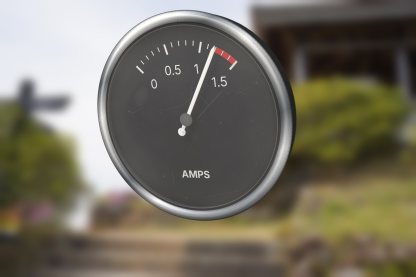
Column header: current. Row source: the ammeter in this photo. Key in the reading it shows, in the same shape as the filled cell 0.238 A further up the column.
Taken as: 1.2 A
